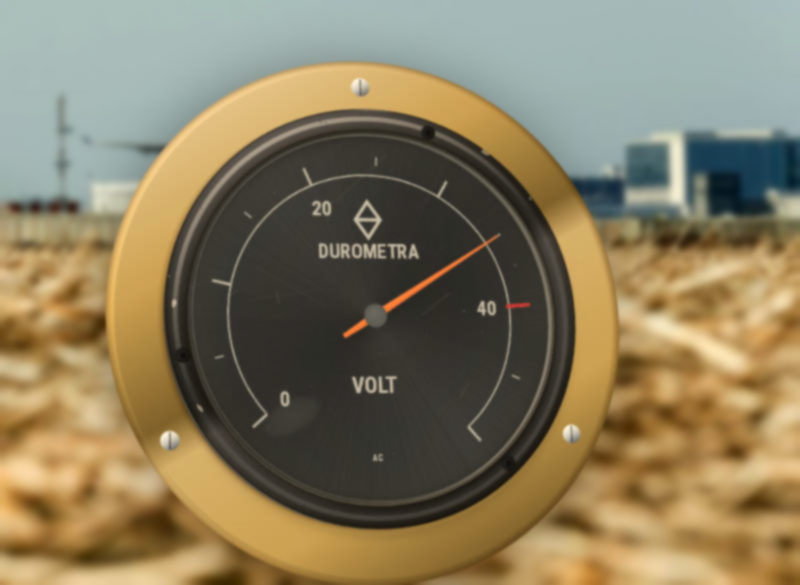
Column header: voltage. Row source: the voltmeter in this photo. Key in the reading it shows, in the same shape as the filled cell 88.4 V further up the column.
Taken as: 35 V
